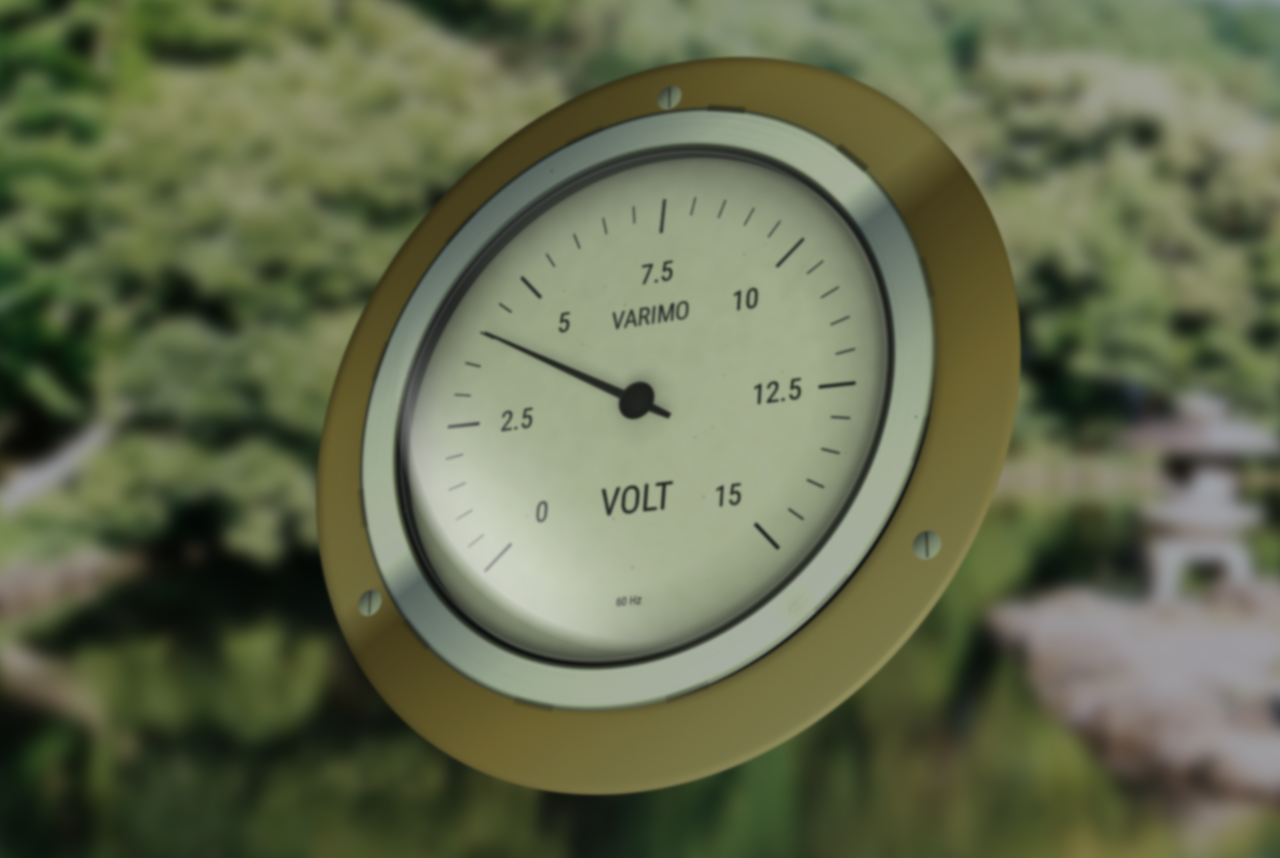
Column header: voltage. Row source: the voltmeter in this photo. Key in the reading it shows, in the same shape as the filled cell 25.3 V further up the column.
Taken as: 4 V
